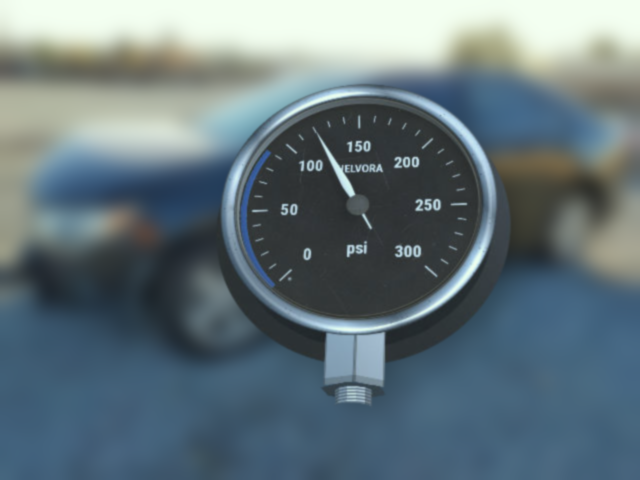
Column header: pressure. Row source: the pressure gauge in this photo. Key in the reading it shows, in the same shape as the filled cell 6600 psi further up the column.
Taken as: 120 psi
